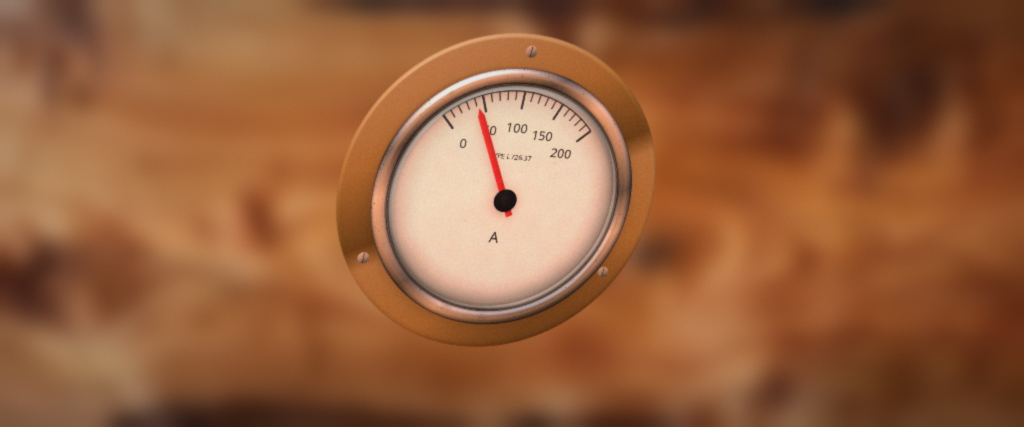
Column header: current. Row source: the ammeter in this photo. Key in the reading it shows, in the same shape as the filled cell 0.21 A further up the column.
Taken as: 40 A
